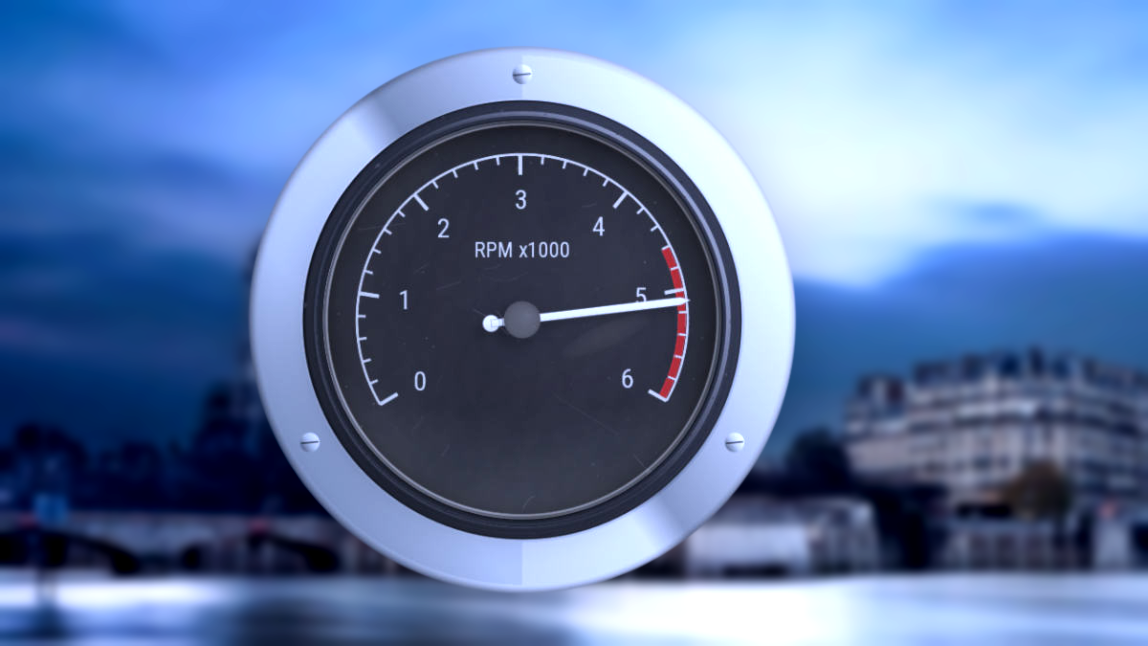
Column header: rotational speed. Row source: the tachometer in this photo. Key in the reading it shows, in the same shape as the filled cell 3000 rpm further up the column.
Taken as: 5100 rpm
